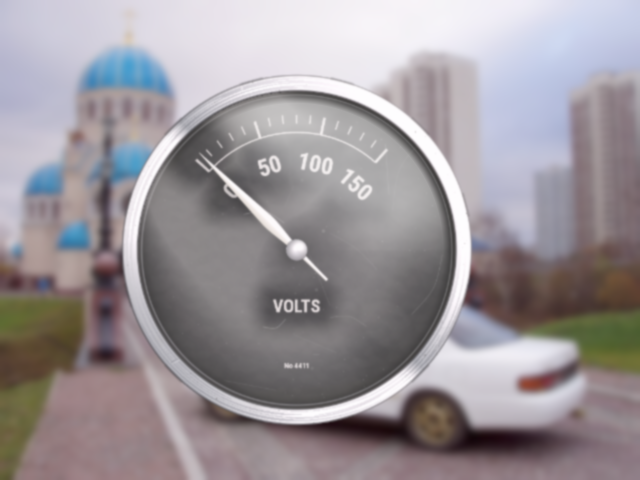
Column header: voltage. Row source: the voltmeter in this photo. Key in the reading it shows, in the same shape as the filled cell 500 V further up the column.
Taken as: 5 V
